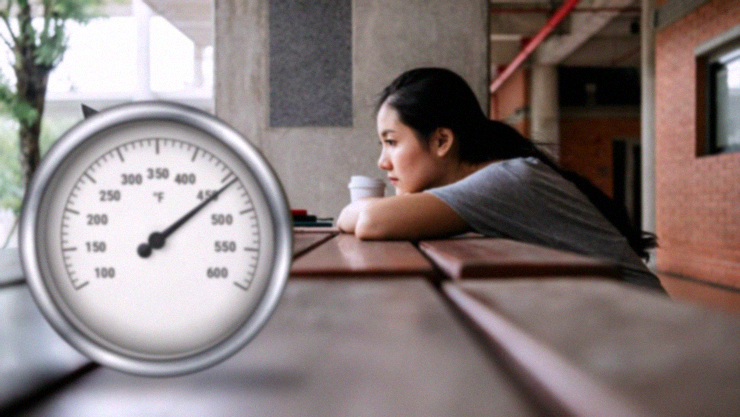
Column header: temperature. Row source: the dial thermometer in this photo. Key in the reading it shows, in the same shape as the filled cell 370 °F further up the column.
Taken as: 460 °F
